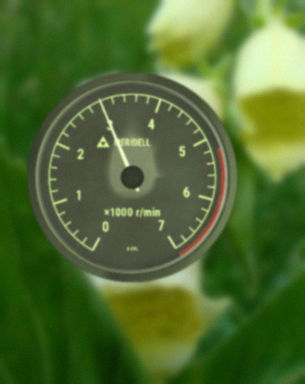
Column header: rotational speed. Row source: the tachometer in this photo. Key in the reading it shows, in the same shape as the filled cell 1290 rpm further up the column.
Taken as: 3000 rpm
